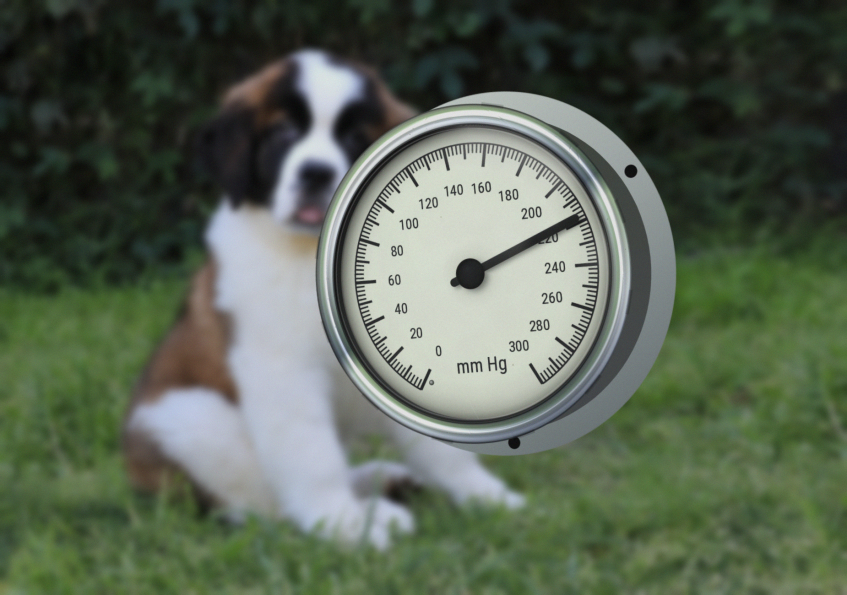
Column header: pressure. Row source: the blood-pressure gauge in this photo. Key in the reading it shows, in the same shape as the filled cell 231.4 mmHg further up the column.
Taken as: 218 mmHg
